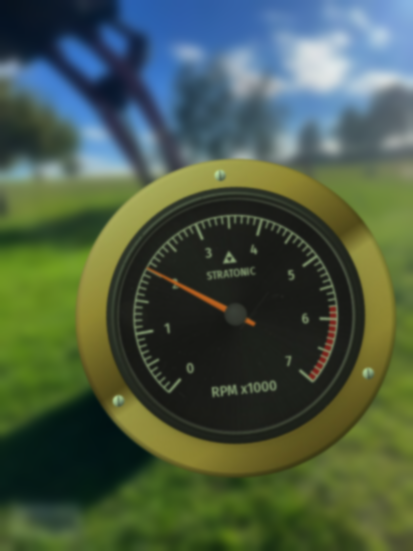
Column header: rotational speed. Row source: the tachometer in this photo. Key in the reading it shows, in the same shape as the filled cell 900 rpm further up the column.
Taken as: 2000 rpm
